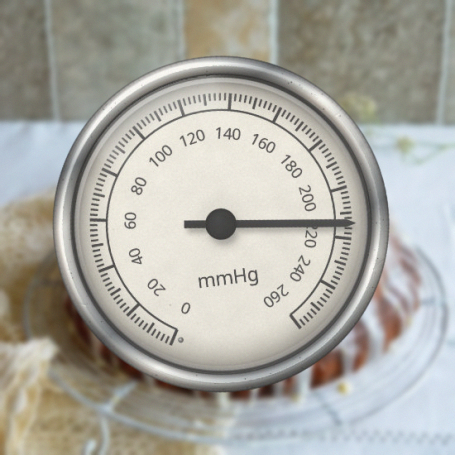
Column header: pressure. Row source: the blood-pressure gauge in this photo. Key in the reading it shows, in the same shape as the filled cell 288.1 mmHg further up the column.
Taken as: 214 mmHg
